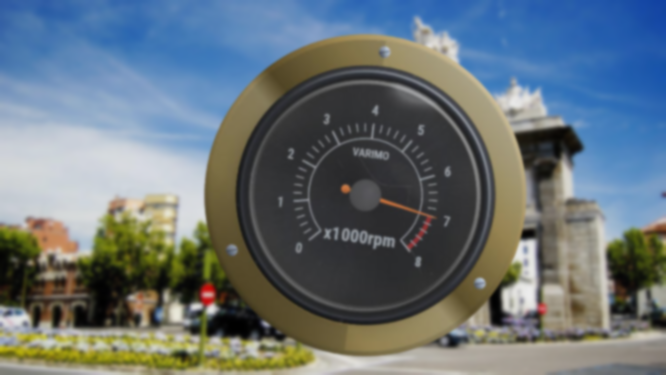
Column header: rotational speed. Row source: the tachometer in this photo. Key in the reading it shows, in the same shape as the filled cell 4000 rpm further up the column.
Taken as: 7000 rpm
